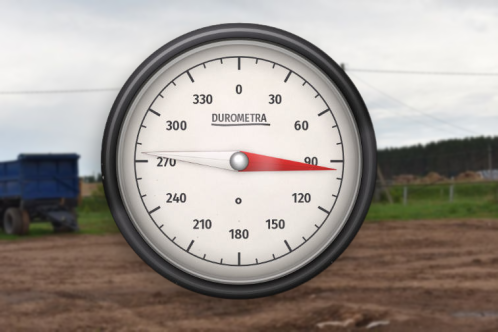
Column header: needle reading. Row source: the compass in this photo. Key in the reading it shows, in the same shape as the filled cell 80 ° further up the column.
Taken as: 95 °
